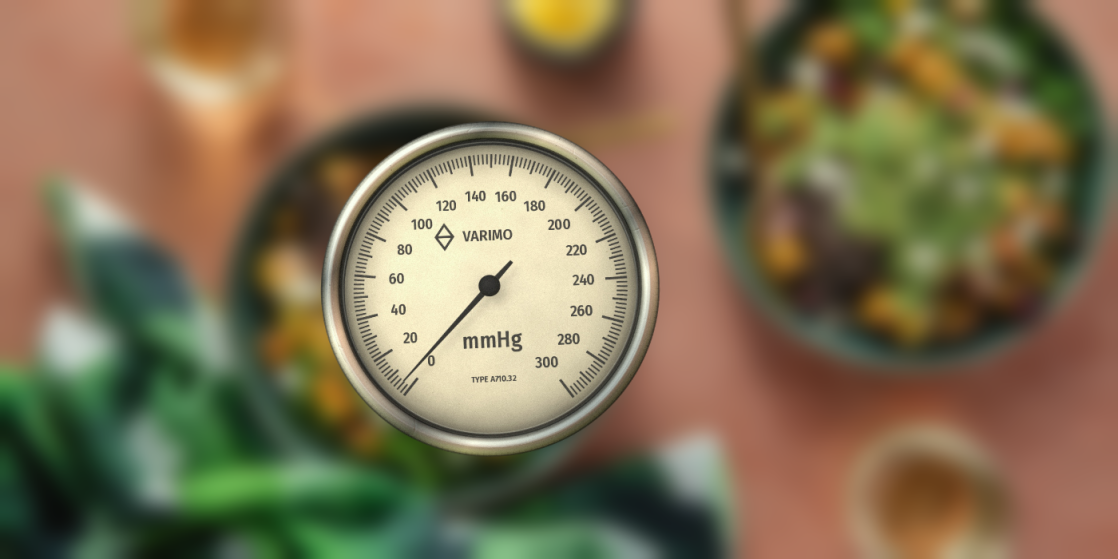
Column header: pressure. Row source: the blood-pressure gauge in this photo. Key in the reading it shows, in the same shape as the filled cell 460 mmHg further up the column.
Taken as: 4 mmHg
